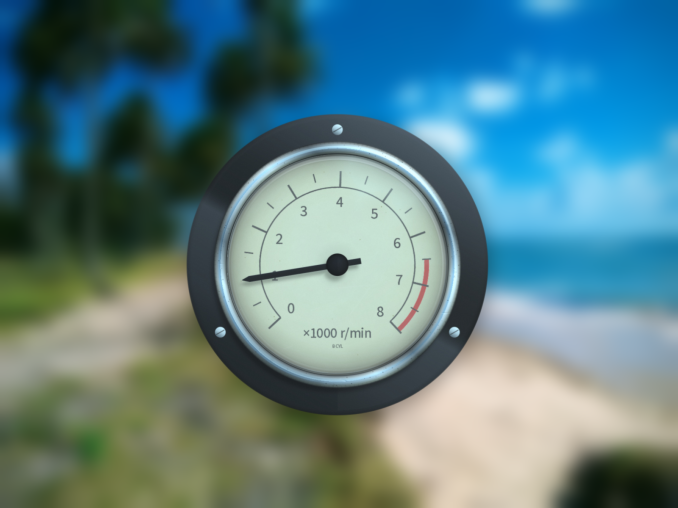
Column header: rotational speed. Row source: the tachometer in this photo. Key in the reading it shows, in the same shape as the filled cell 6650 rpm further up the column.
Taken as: 1000 rpm
